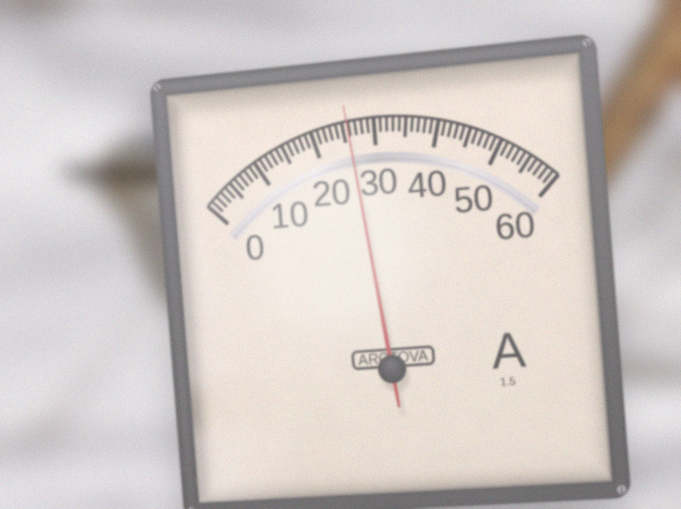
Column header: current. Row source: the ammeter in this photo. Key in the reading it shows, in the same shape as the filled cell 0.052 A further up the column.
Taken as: 26 A
